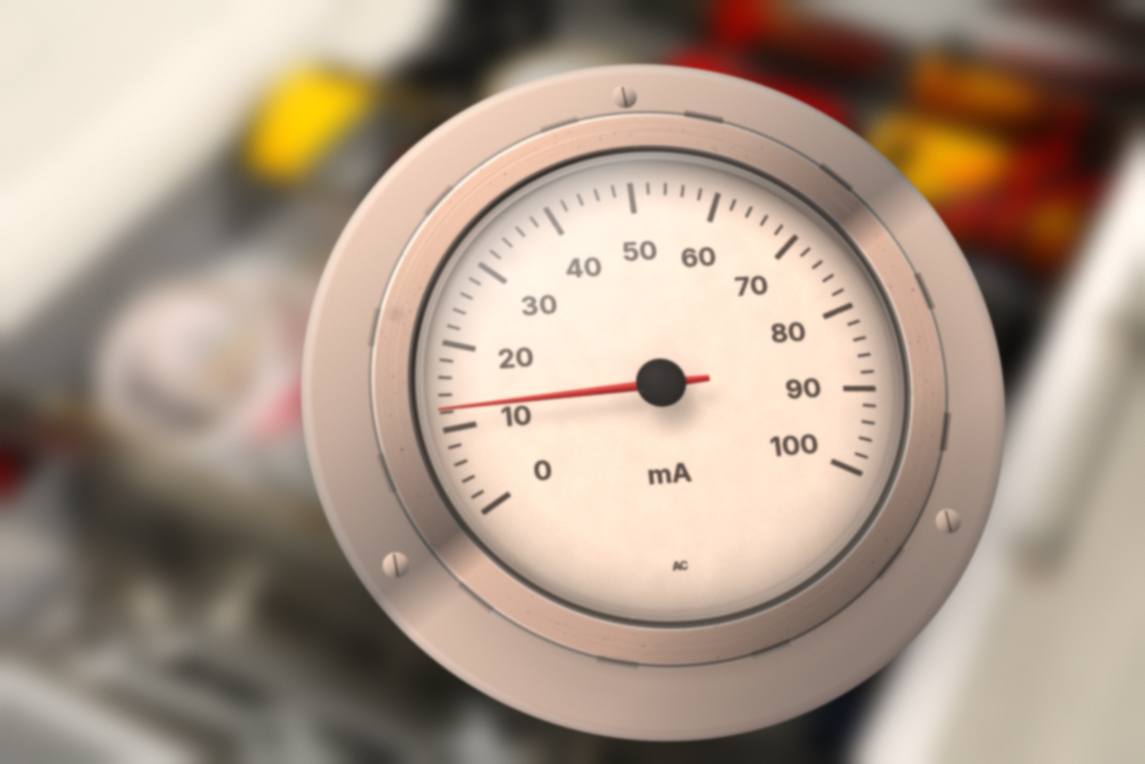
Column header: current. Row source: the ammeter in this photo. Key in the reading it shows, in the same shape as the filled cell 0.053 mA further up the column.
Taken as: 12 mA
